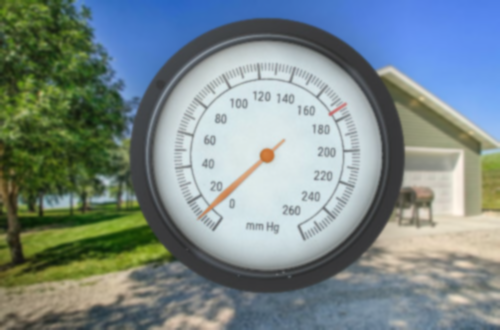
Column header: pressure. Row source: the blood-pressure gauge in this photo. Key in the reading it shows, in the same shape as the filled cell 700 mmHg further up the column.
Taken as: 10 mmHg
